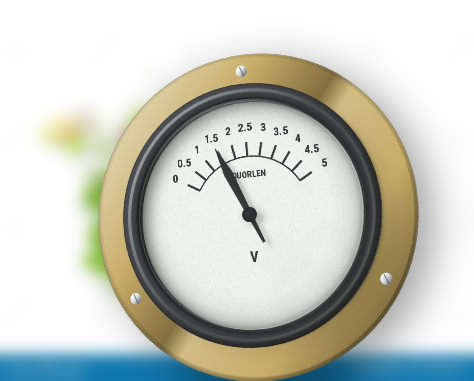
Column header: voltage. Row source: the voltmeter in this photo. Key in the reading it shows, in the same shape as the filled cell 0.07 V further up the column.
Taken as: 1.5 V
